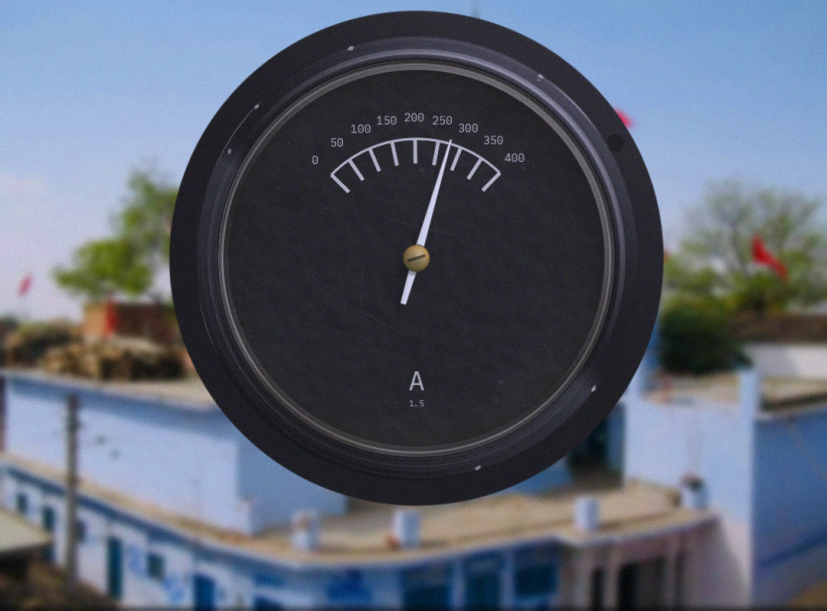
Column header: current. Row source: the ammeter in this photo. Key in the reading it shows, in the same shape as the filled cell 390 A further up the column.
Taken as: 275 A
